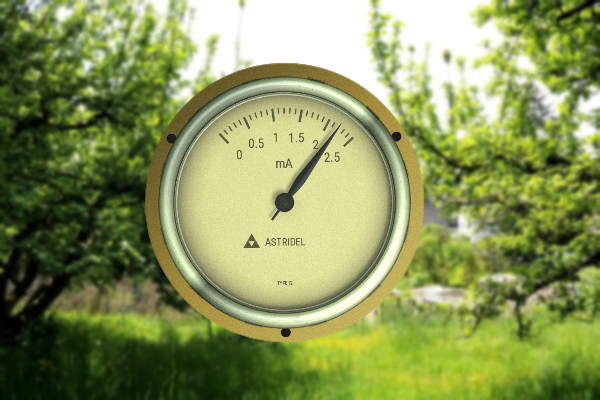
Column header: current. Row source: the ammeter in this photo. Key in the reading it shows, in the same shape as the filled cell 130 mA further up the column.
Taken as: 2.2 mA
